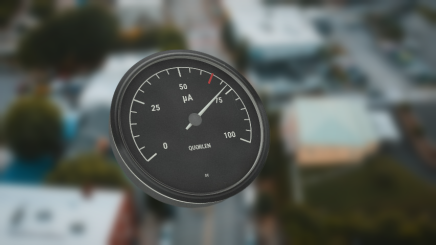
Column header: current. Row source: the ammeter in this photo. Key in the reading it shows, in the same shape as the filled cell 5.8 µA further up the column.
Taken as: 72.5 µA
